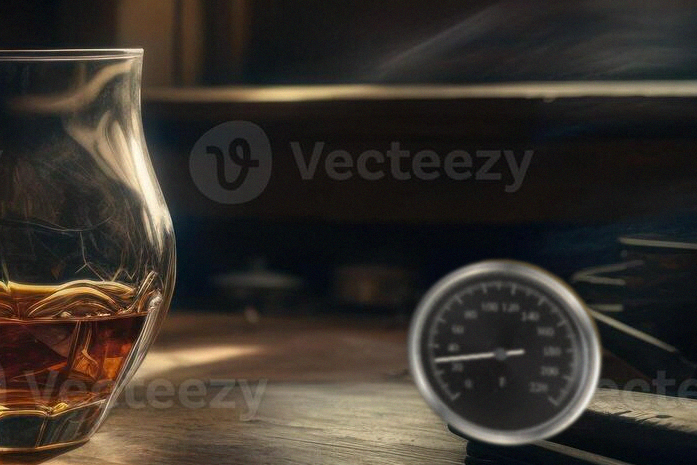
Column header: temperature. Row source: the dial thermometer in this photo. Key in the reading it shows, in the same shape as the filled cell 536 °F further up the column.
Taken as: 30 °F
